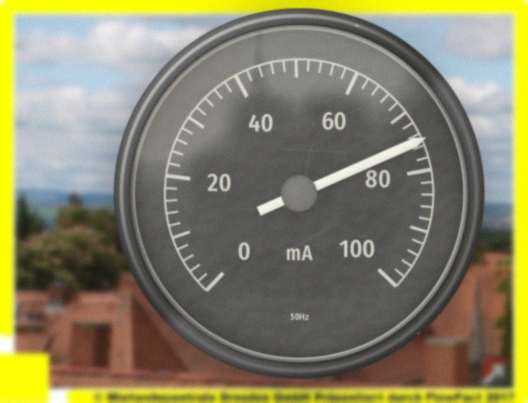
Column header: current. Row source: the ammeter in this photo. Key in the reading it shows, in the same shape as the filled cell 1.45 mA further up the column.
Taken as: 75 mA
